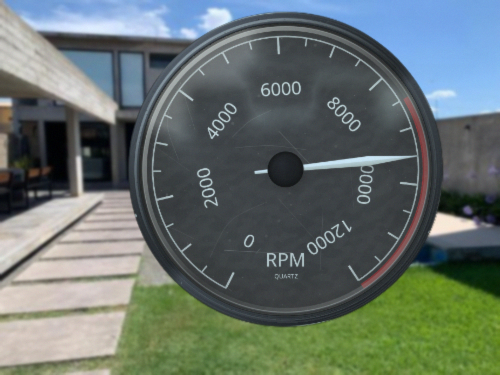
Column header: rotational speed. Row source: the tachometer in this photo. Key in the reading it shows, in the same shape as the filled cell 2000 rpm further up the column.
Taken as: 9500 rpm
